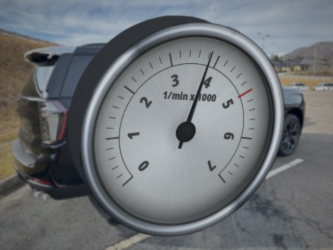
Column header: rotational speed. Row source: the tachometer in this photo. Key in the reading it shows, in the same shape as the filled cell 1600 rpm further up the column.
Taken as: 3800 rpm
